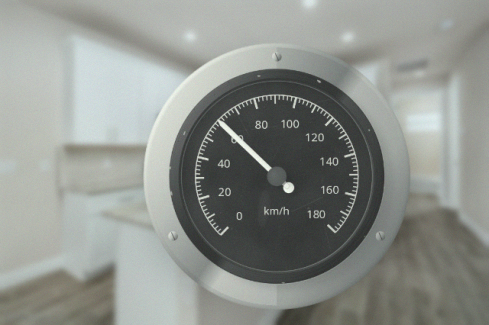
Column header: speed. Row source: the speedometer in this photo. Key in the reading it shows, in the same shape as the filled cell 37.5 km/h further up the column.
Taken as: 60 km/h
